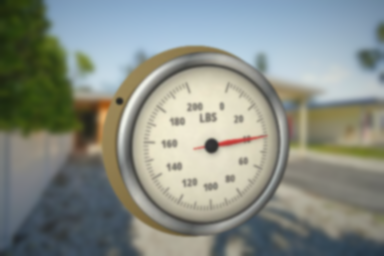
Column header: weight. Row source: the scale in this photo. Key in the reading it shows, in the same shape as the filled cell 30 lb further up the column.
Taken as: 40 lb
